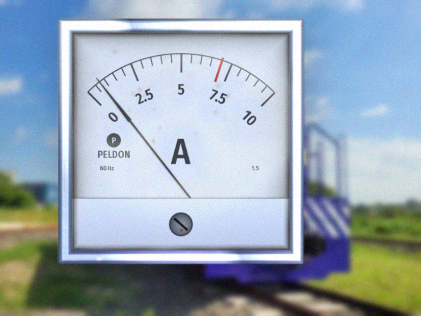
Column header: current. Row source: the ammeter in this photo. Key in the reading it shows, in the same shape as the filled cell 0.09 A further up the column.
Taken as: 0.75 A
